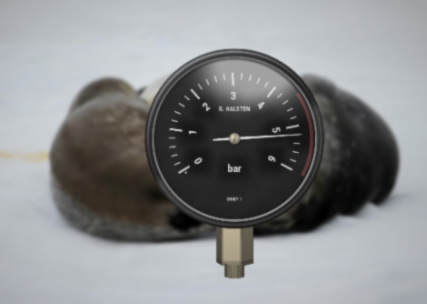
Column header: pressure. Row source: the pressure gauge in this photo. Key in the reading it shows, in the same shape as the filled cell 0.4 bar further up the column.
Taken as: 5.2 bar
